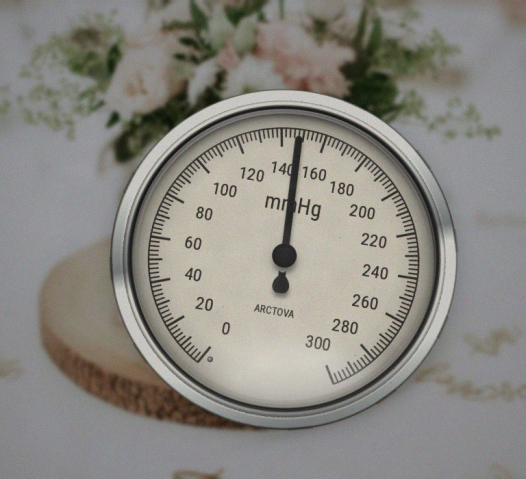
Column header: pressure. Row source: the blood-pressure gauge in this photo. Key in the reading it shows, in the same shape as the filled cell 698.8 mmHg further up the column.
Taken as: 148 mmHg
